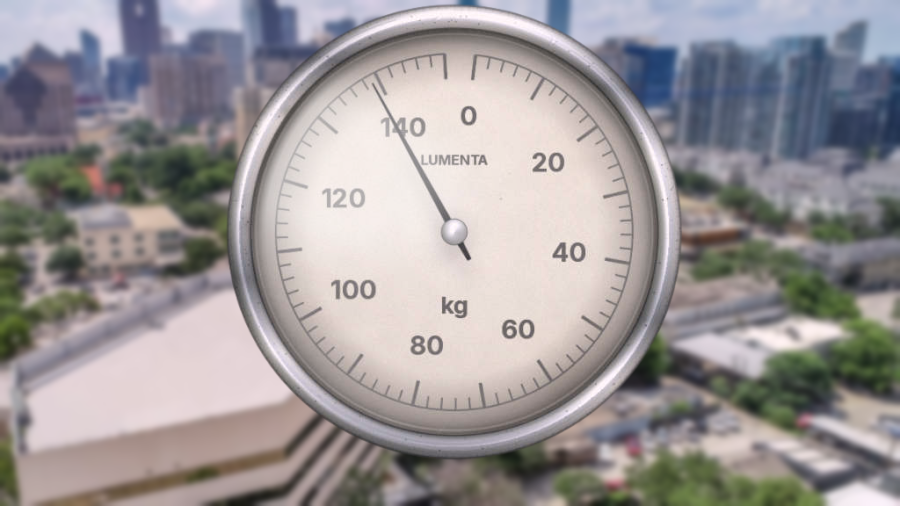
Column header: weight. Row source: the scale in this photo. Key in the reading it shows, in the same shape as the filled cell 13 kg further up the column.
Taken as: 139 kg
